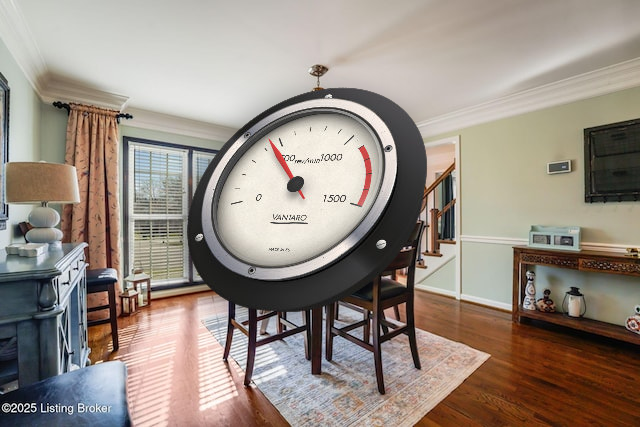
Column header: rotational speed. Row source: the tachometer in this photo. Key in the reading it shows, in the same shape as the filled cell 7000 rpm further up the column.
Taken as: 450 rpm
